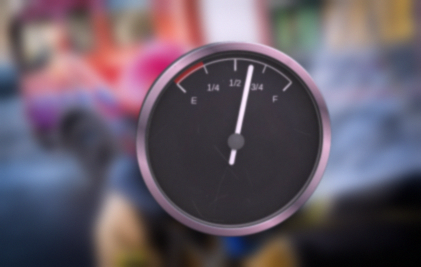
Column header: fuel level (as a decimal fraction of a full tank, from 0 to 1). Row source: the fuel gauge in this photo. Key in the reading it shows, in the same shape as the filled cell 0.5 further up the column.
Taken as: 0.625
